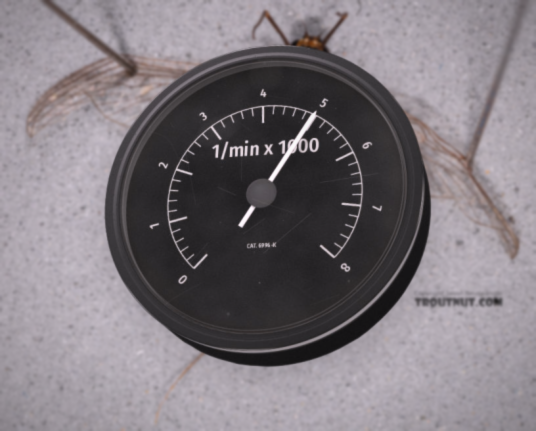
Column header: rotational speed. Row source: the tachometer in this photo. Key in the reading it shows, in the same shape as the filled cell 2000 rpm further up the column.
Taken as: 5000 rpm
